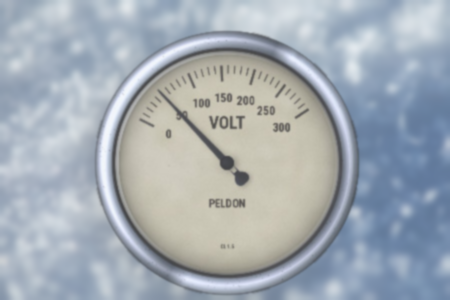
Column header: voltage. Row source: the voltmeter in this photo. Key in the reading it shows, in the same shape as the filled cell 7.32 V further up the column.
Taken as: 50 V
